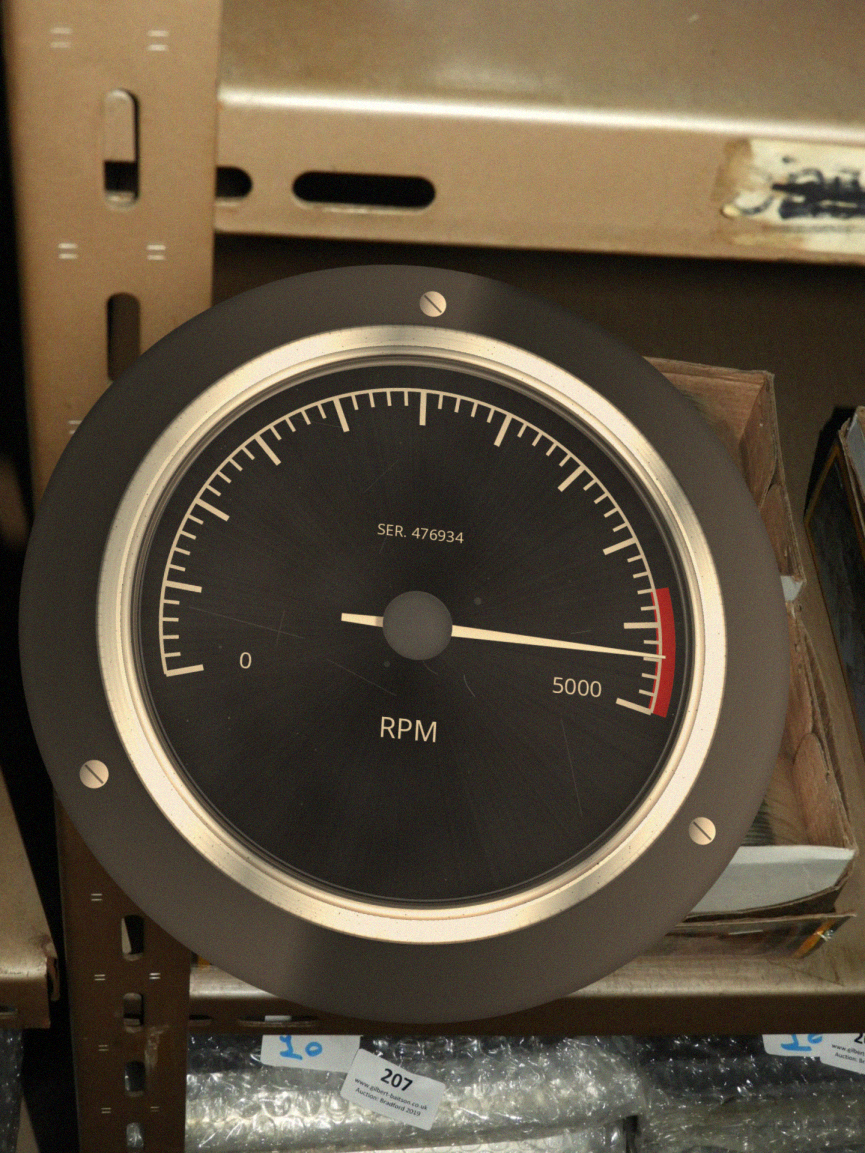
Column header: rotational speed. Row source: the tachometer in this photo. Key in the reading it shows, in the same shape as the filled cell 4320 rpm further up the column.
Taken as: 4700 rpm
